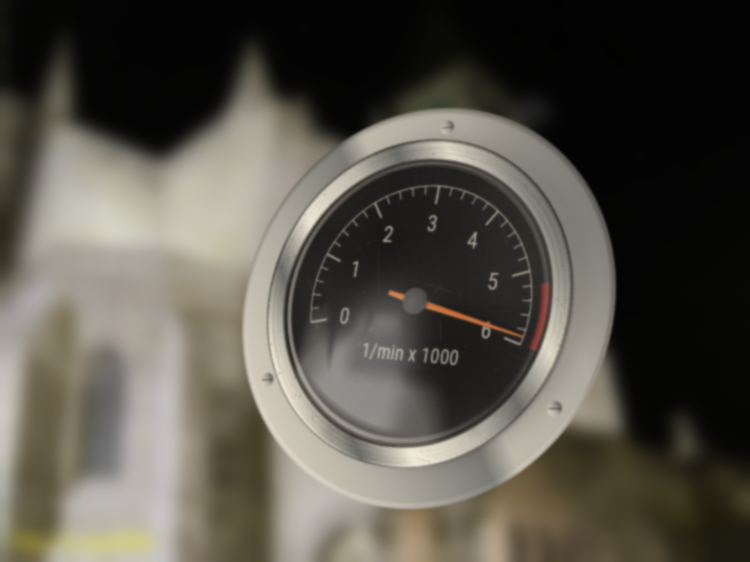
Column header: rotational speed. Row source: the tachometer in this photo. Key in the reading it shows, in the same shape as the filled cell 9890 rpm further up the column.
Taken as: 5900 rpm
